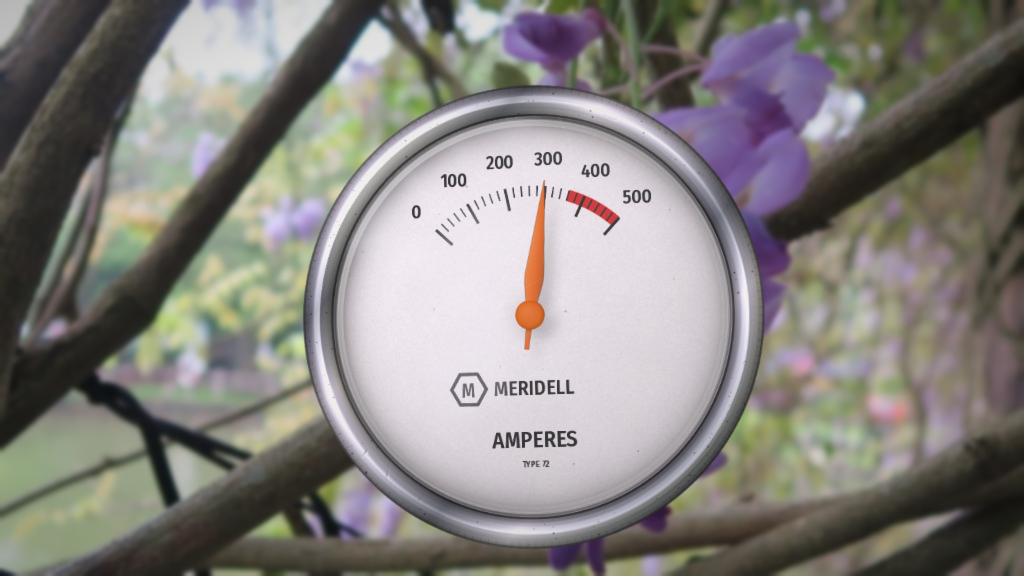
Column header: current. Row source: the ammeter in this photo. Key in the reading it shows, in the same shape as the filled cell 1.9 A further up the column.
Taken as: 300 A
